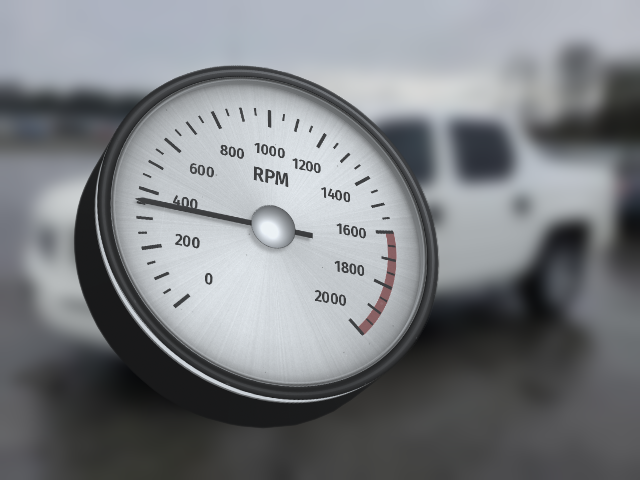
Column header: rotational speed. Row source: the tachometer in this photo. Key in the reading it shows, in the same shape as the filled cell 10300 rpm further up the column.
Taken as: 350 rpm
